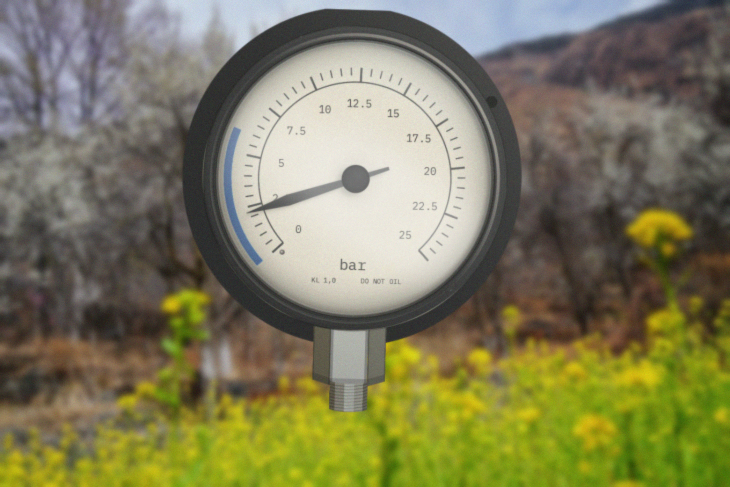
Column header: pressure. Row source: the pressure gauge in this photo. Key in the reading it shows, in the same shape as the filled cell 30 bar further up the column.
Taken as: 2.25 bar
